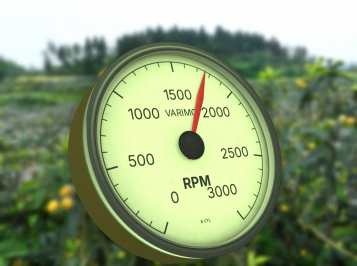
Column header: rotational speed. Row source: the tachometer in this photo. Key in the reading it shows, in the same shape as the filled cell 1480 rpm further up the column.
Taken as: 1750 rpm
